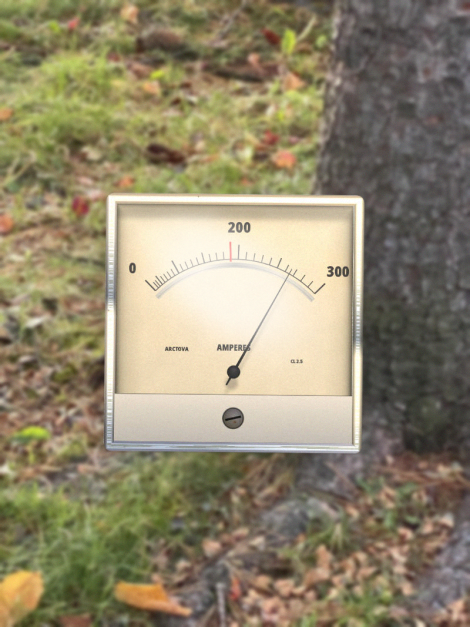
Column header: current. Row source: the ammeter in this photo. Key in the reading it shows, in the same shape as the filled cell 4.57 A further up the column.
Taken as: 265 A
